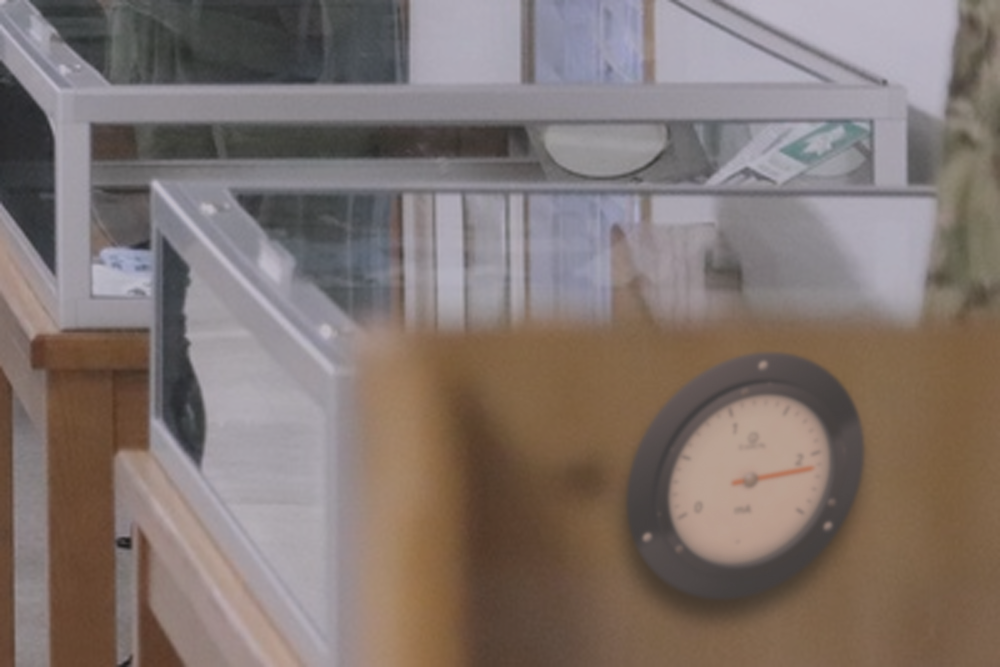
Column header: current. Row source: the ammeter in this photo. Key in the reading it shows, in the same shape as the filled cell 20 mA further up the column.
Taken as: 2.1 mA
